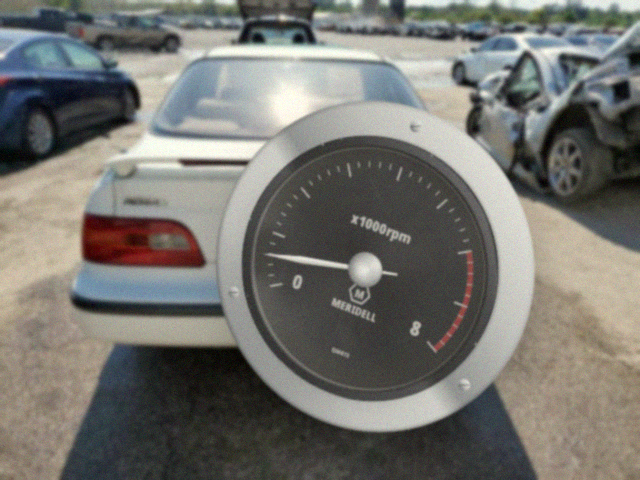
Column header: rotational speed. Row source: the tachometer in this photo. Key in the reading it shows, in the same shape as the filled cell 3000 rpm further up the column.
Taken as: 600 rpm
